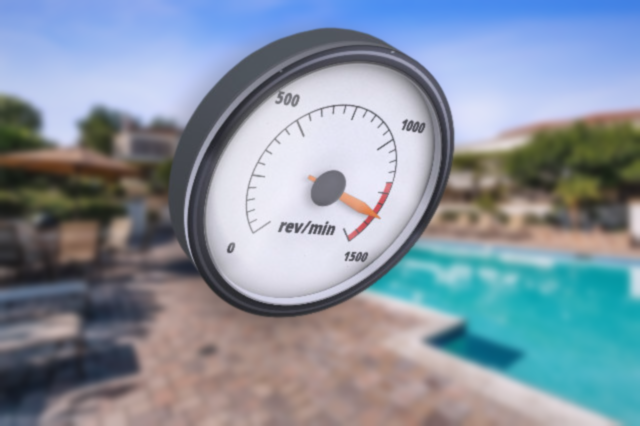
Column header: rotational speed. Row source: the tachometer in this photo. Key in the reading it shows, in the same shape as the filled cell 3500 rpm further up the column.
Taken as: 1350 rpm
